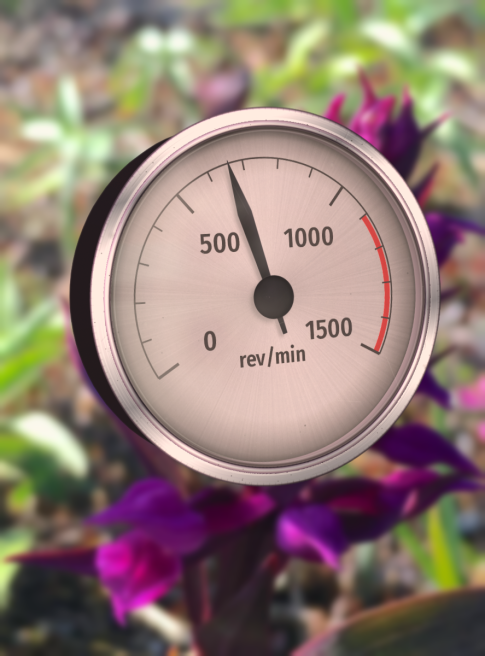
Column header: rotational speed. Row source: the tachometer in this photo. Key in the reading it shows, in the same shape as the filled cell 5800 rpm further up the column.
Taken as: 650 rpm
